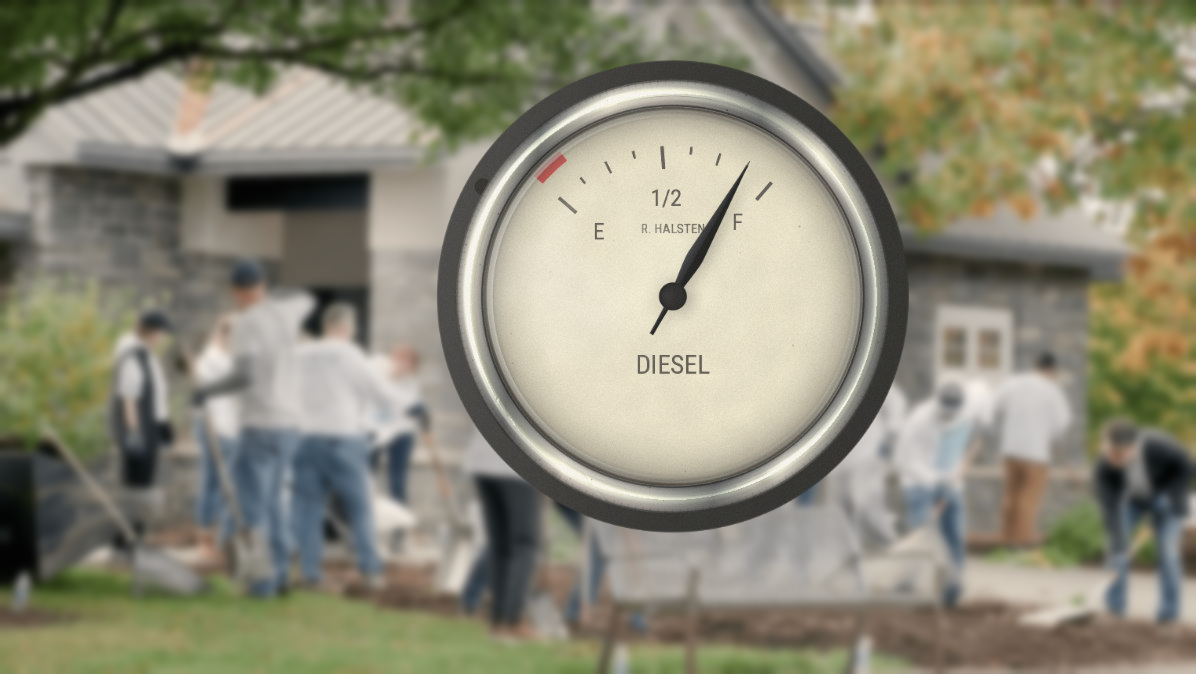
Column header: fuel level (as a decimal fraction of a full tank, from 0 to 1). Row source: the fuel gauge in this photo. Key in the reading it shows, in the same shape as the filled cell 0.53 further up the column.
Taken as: 0.875
